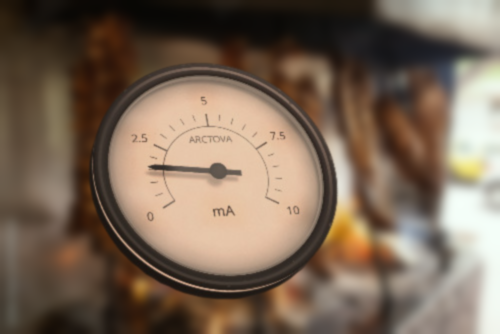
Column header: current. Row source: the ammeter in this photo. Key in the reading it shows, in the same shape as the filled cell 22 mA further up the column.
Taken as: 1.5 mA
